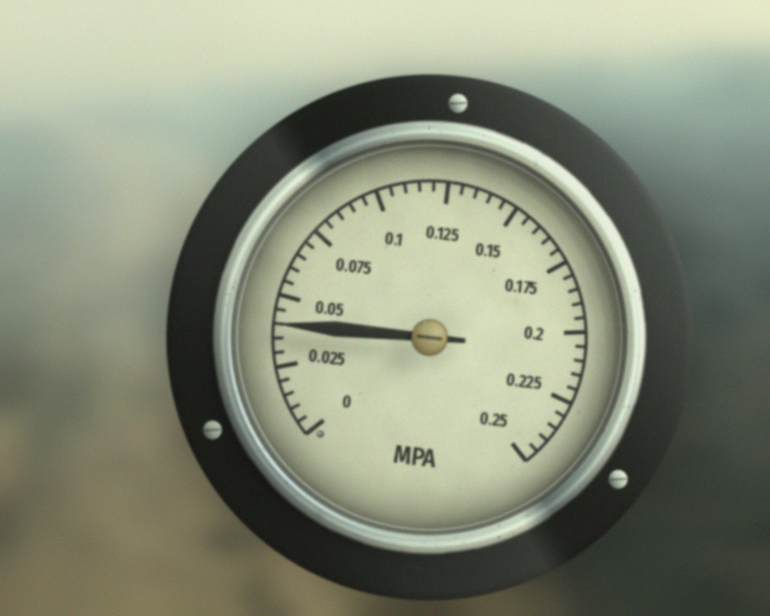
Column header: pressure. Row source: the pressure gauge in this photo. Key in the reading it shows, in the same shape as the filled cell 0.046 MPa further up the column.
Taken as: 0.04 MPa
